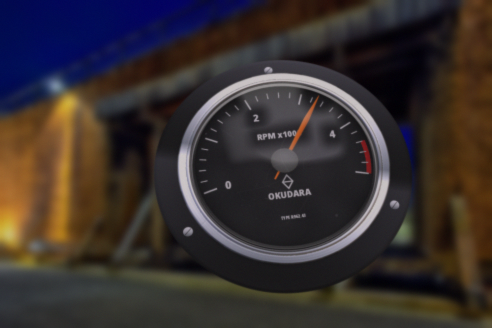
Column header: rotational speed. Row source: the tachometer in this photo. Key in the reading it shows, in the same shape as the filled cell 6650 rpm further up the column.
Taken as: 3300 rpm
